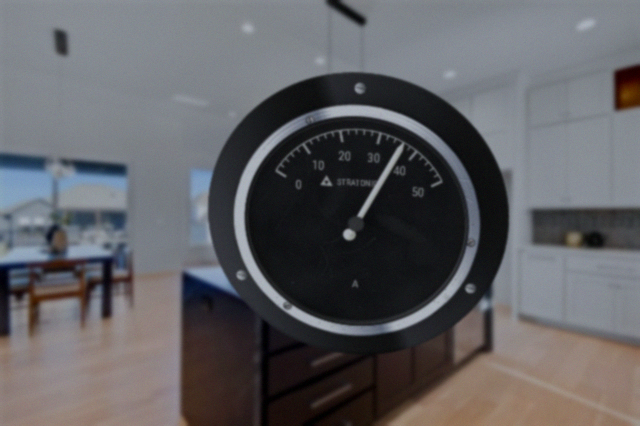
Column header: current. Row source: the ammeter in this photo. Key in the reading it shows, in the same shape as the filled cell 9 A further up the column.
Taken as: 36 A
